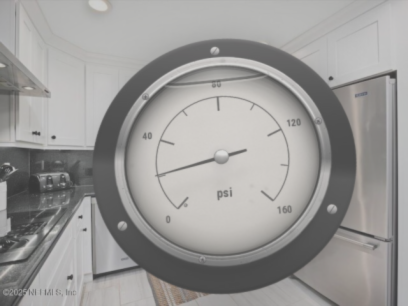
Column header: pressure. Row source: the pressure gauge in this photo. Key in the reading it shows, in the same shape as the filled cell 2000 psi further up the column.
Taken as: 20 psi
